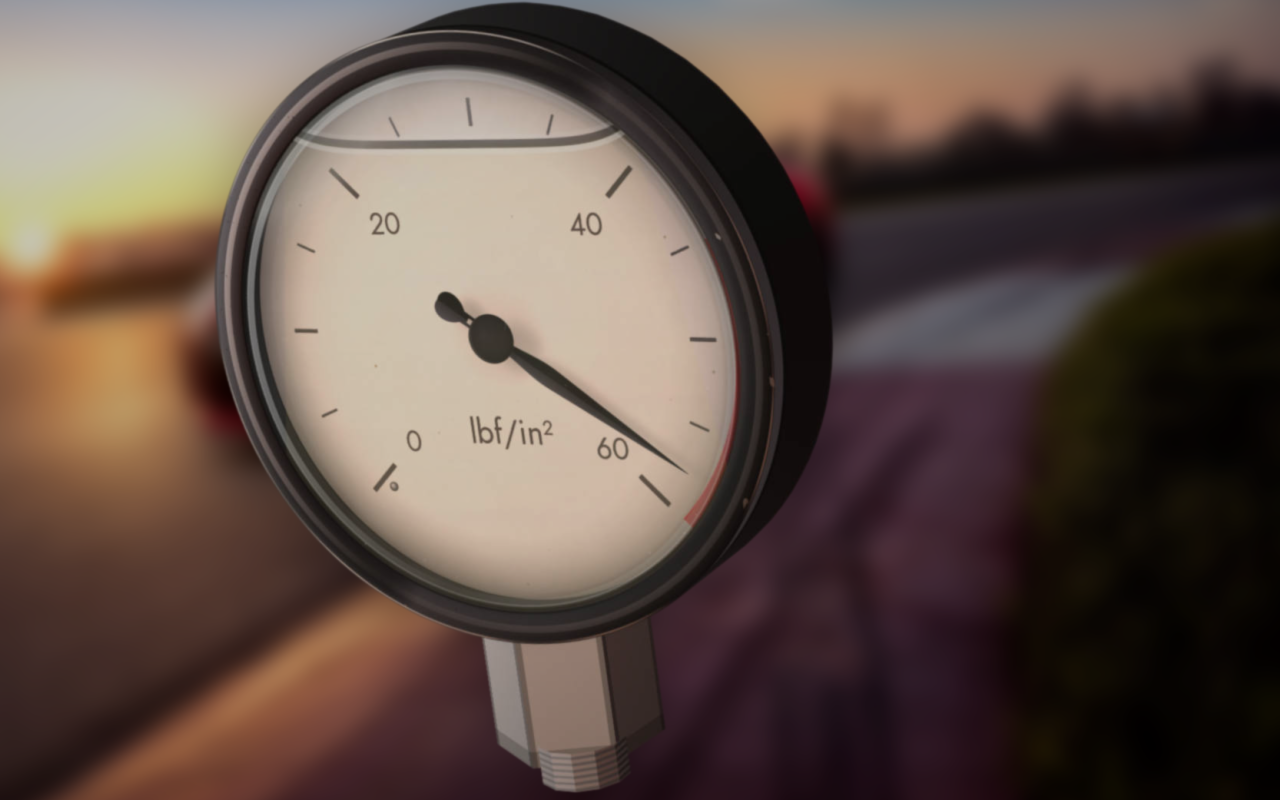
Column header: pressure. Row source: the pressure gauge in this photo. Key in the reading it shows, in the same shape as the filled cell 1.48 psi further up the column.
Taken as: 57.5 psi
